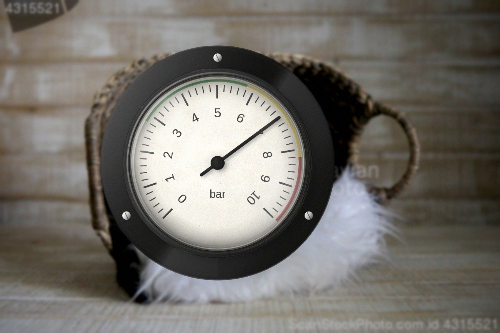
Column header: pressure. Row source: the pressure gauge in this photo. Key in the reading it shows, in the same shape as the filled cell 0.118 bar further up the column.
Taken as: 7 bar
